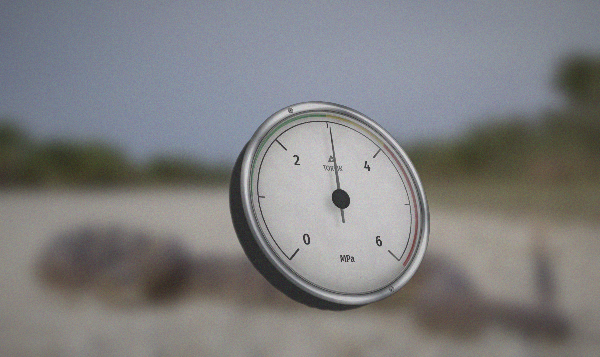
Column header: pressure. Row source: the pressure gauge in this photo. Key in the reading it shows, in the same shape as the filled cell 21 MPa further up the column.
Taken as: 3 MPa
